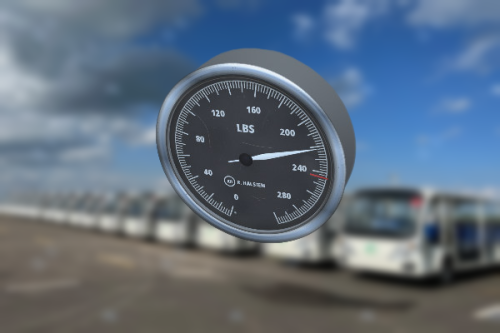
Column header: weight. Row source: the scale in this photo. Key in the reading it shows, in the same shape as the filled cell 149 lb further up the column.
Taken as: 220 lb
